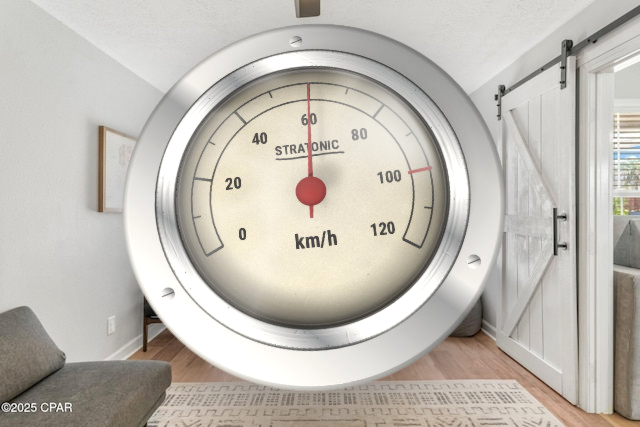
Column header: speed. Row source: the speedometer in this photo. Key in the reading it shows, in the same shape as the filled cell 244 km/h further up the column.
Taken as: 60 km/h
